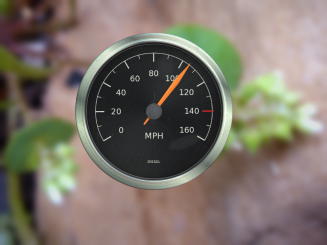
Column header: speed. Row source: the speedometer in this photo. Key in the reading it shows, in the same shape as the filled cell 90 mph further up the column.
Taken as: 105 mph
